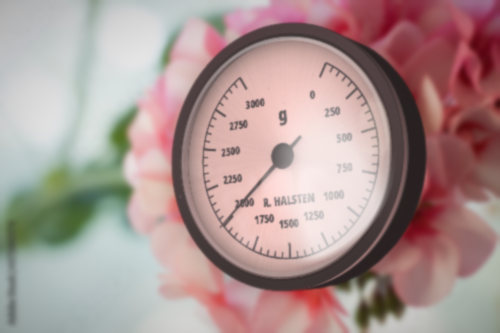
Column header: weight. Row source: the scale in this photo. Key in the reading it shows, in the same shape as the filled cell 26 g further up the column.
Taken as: 2000 g
